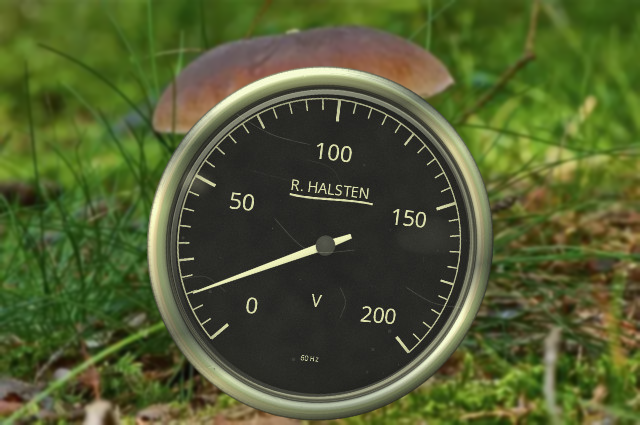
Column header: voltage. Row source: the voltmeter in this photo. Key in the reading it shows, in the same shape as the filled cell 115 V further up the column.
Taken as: 15 V
